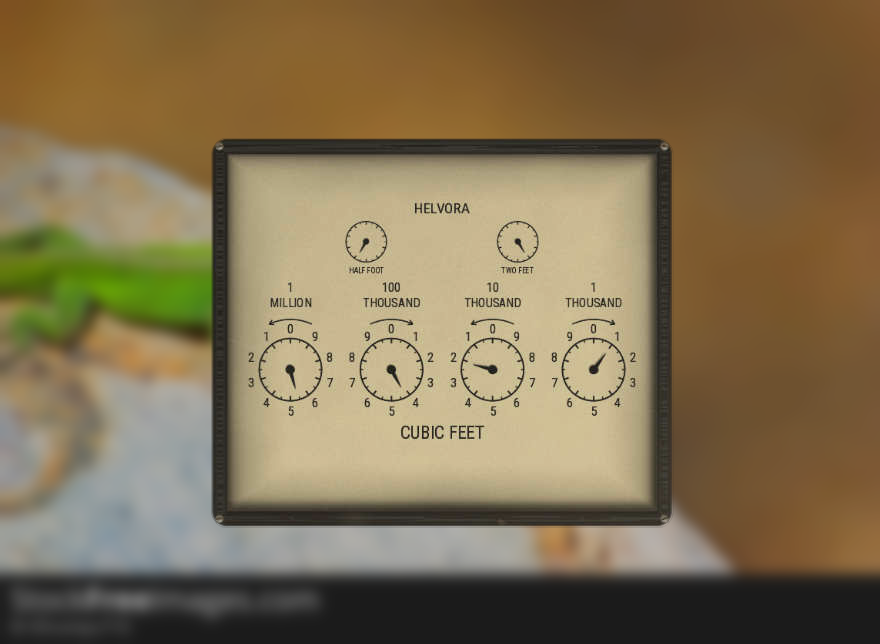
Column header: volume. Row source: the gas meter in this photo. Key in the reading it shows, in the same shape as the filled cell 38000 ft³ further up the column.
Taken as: 542100 ft³
